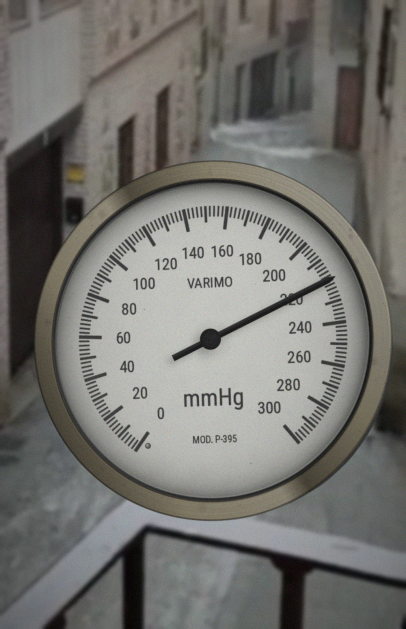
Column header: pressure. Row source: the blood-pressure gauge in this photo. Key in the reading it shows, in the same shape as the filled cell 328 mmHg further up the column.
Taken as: 220 mmHg
